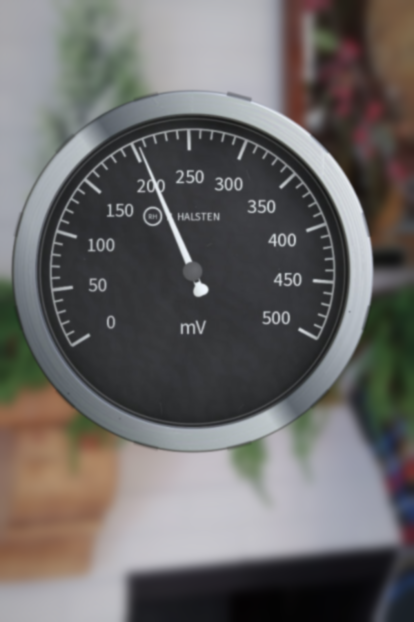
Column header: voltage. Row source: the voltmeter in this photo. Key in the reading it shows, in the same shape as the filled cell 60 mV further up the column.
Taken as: 205 mV
